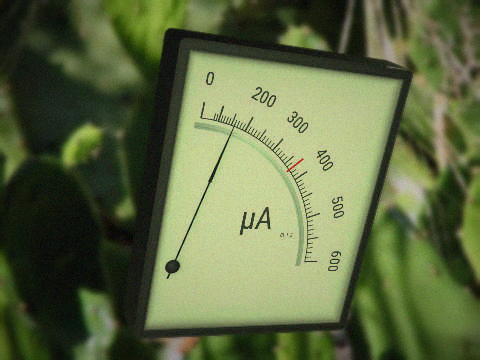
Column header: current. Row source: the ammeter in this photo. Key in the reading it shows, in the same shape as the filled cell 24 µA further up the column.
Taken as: 150 µA
